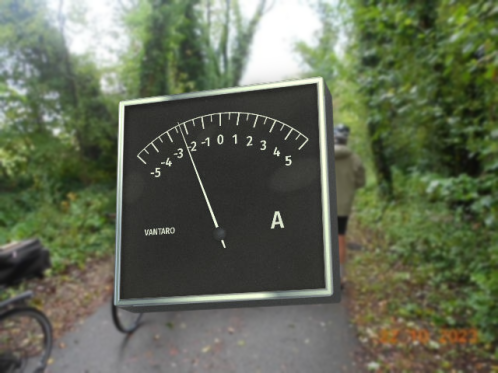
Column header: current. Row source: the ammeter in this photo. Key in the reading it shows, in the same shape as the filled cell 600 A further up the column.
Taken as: -2.25 A
